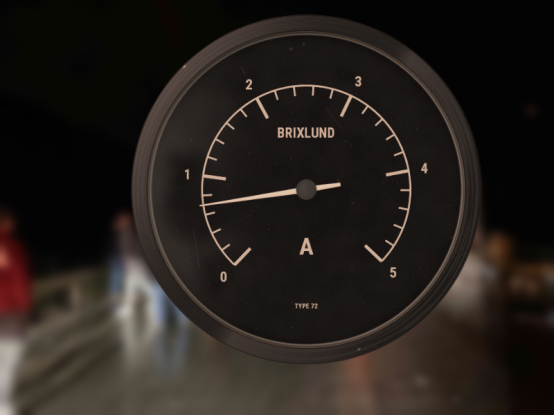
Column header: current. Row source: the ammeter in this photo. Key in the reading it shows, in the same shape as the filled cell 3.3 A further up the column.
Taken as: 0.7 A
